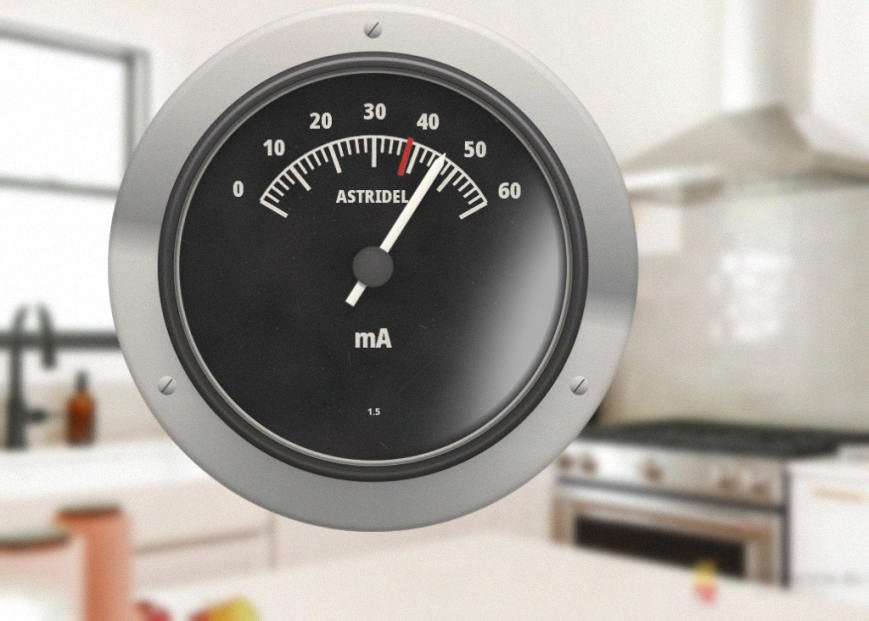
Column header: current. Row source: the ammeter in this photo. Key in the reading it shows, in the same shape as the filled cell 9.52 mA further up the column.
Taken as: 46 mA
